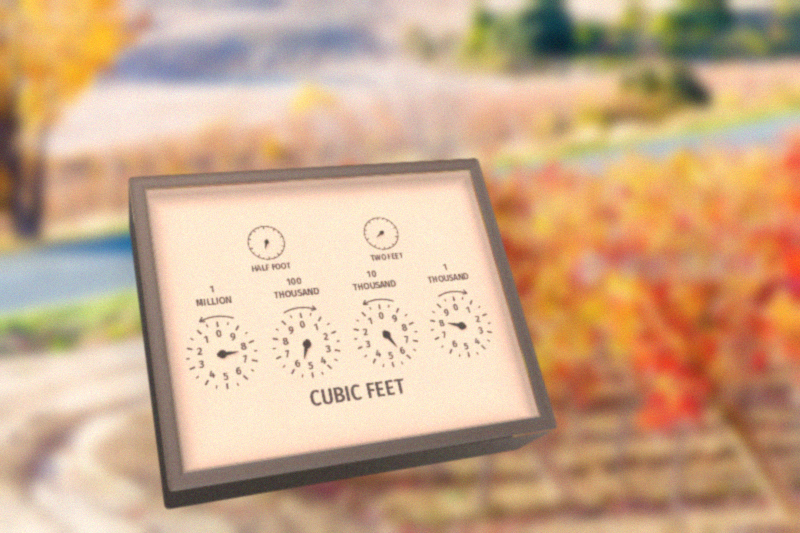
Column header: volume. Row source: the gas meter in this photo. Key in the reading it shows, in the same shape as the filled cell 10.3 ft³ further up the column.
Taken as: 755800 ft³
